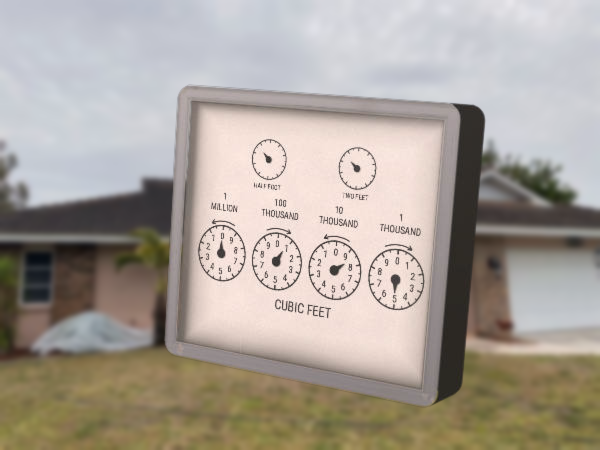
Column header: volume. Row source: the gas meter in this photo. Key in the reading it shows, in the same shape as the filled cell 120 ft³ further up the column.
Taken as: 8500 ft³
